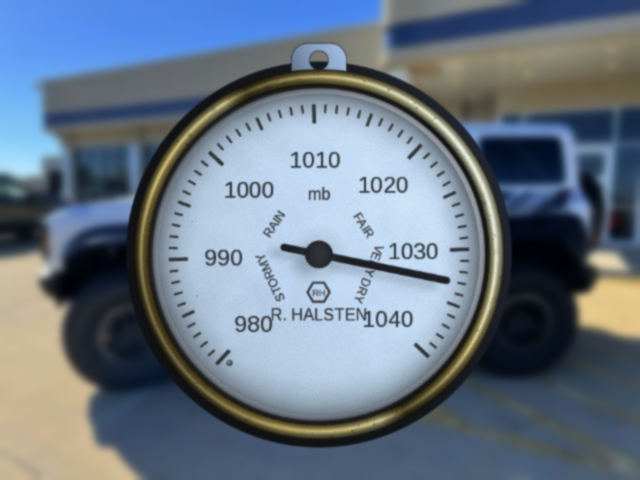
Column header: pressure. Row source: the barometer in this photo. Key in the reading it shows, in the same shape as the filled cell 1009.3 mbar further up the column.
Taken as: 1033 mbar
